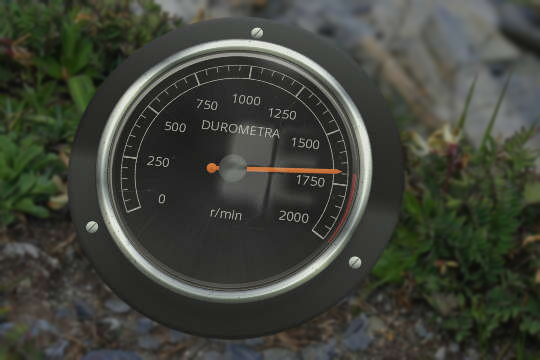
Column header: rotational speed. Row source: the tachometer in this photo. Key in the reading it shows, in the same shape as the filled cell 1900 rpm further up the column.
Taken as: 1700 rpm
